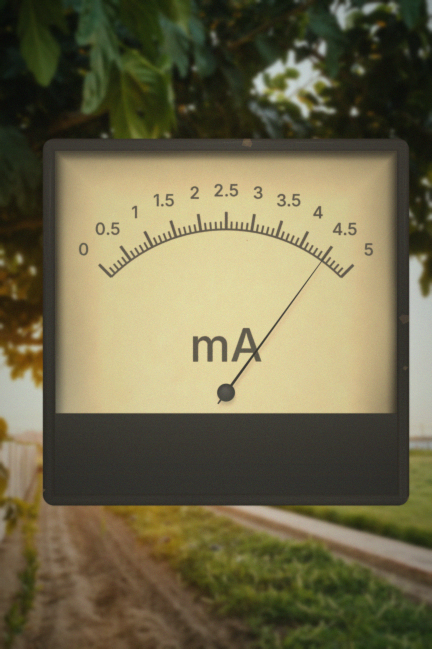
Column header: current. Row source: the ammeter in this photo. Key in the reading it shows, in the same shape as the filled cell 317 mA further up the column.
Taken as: 4.5 mA
